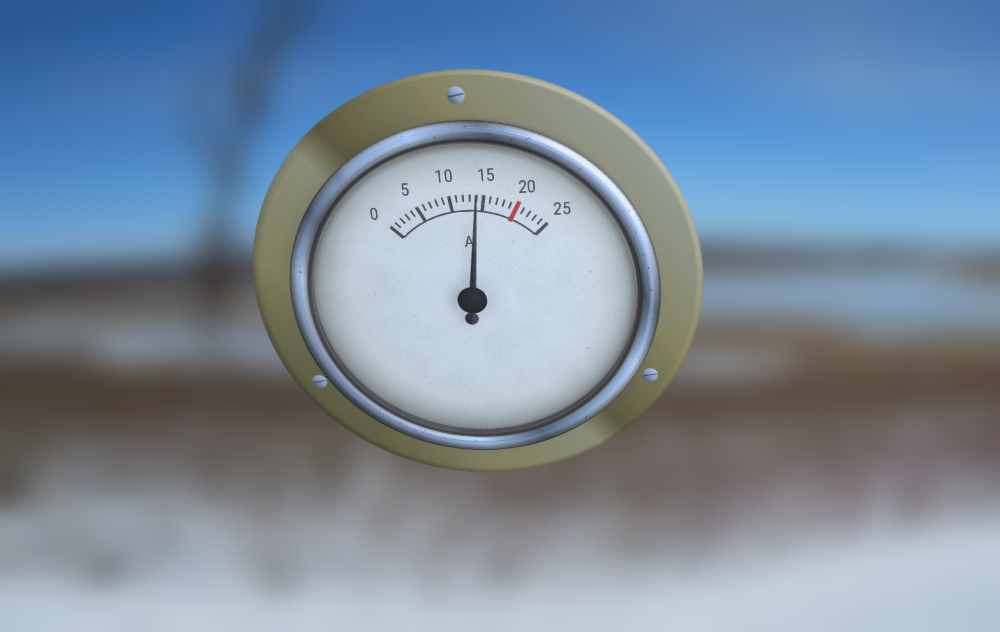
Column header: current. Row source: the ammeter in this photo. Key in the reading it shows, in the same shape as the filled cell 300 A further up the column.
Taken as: 14 A
